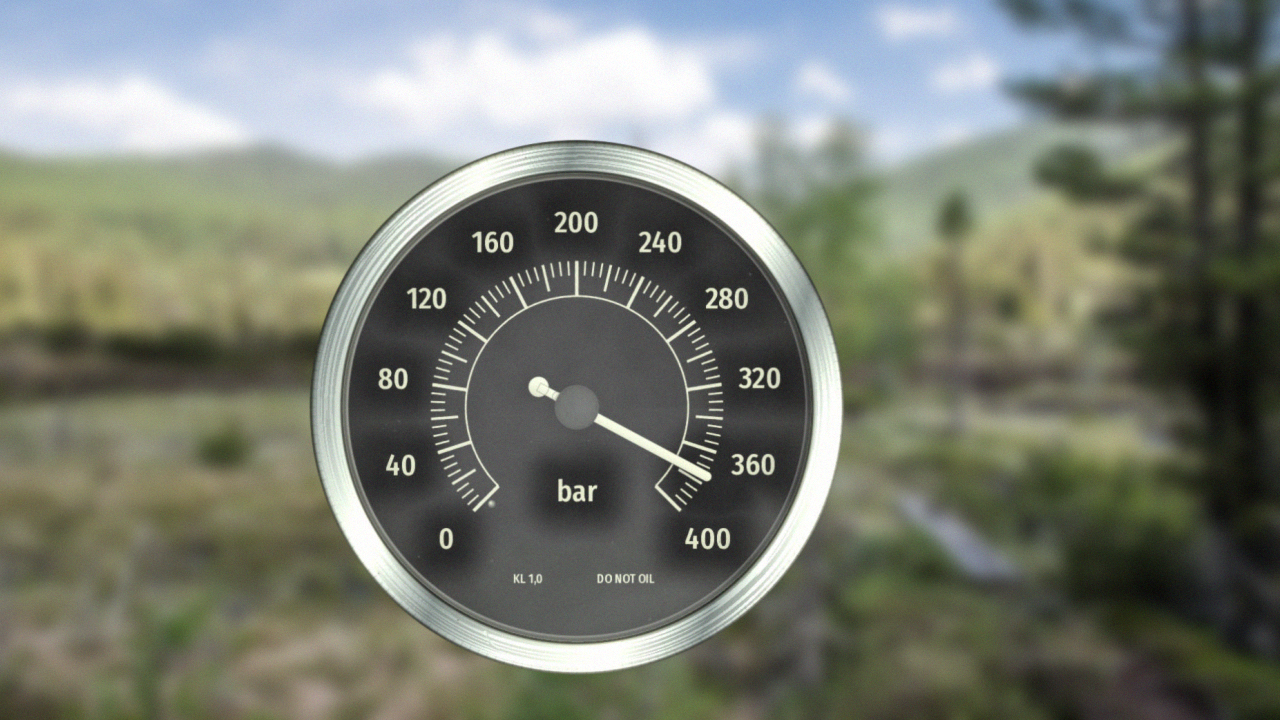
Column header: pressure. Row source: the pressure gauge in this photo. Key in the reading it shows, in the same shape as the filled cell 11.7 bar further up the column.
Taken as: 375 bar
